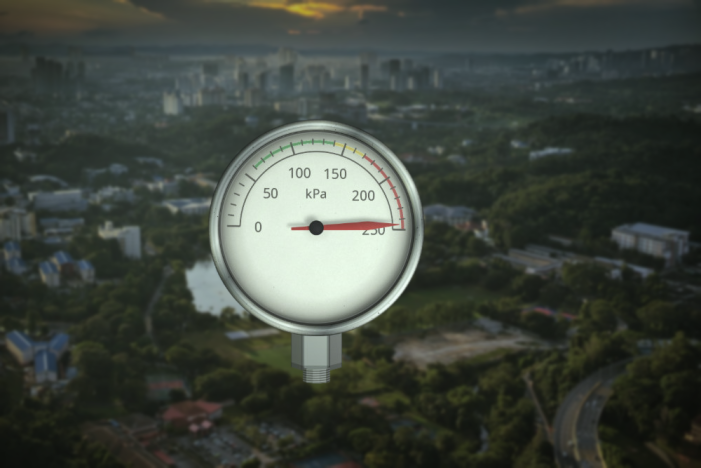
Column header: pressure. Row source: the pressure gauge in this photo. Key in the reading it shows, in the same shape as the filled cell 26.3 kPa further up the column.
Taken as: 245 kPa
